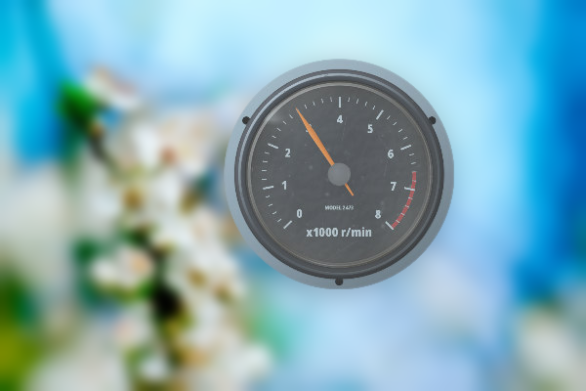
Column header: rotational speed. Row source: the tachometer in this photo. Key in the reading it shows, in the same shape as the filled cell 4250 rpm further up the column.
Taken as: 3000 rpm
